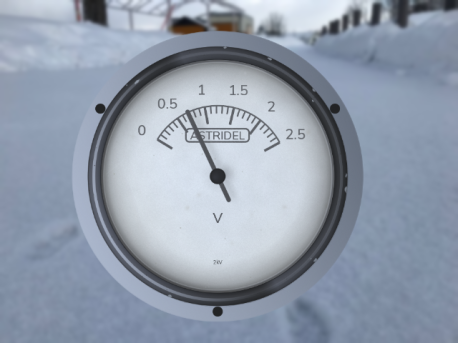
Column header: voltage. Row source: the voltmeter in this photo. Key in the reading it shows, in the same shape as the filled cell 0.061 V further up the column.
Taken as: 0.7 V
